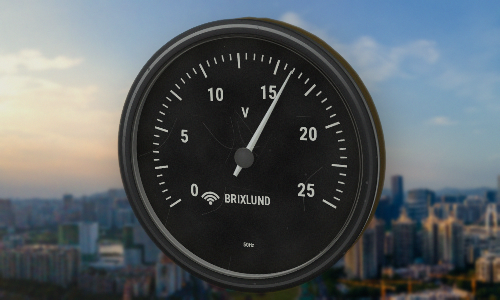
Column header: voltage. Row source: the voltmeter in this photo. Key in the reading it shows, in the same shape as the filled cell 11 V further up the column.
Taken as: 16 V
